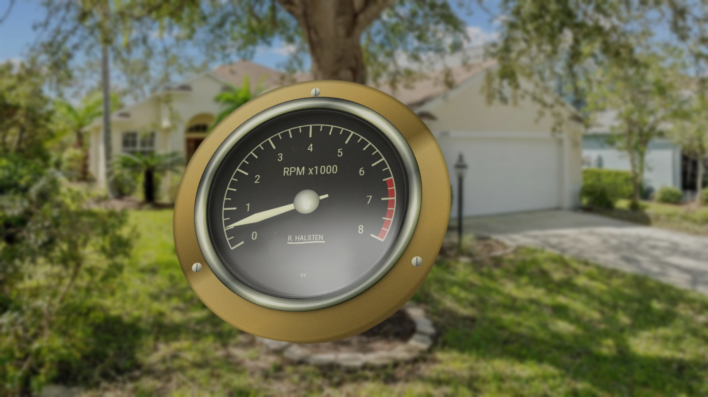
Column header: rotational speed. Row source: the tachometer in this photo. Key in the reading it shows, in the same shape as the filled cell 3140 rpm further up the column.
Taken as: 500 rpm
